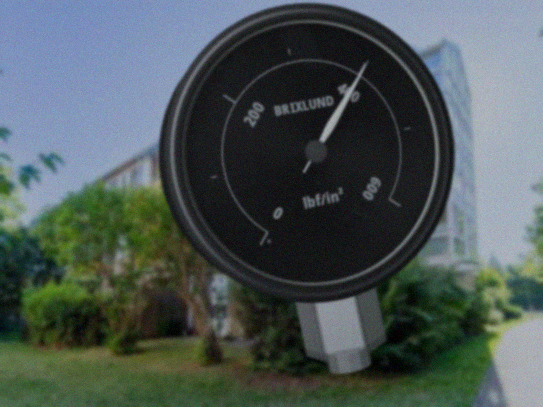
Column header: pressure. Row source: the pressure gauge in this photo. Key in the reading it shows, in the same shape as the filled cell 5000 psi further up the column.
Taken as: 400 psi
